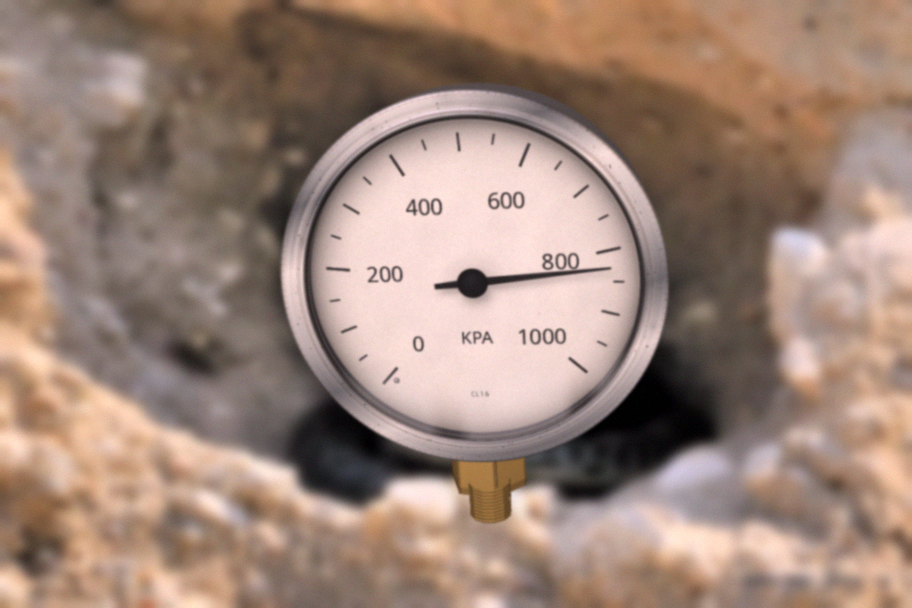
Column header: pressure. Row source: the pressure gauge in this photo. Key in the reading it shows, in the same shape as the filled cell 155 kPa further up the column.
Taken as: 825 kPa
